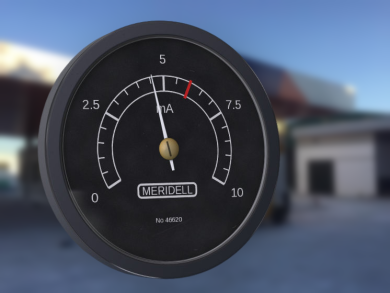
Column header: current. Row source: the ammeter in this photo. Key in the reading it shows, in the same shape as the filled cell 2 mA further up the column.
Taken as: 4.5 mA
